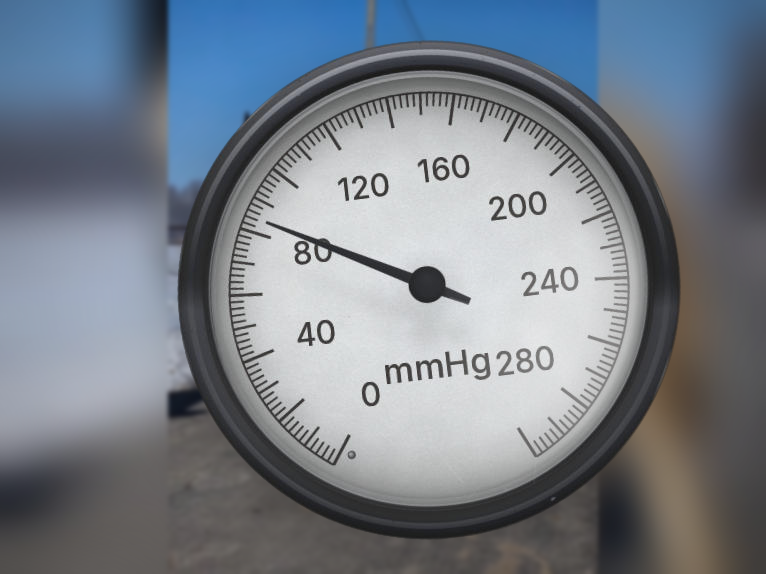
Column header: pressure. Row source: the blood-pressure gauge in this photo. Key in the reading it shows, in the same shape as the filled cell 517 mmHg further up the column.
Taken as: 84 mmHg
